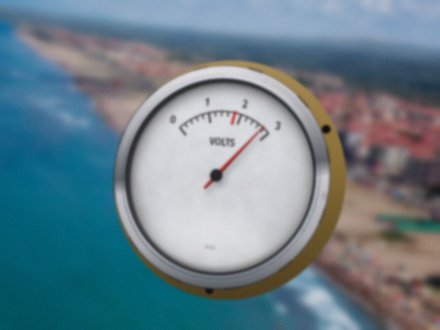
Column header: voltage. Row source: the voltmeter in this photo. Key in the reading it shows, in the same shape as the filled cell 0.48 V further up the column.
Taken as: 2.8 V
